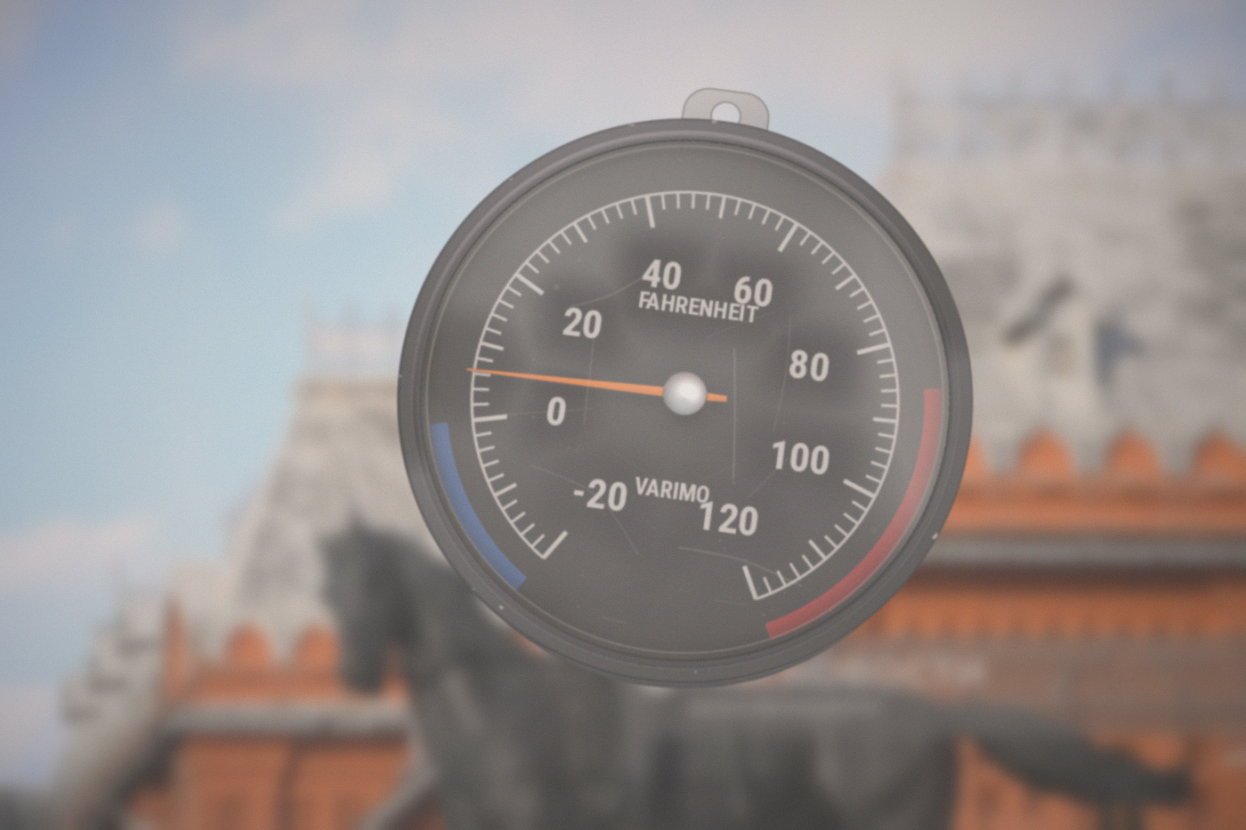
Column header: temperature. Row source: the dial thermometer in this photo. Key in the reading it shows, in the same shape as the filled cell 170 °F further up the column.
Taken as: 6 °F
